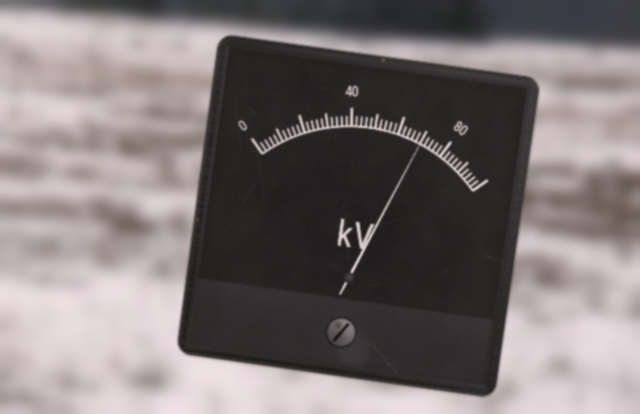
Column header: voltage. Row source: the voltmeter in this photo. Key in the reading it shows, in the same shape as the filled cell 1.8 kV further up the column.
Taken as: 70 kV
